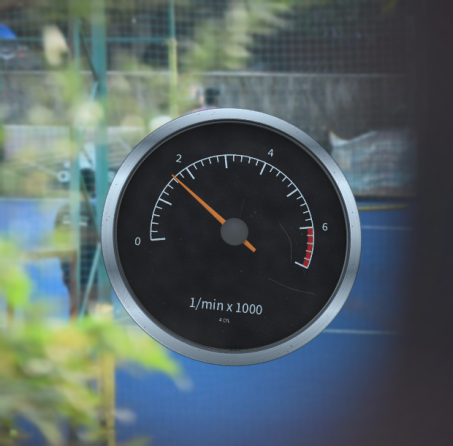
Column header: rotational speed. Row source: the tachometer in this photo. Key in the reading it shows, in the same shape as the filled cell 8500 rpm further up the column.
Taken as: 1600 rpm
